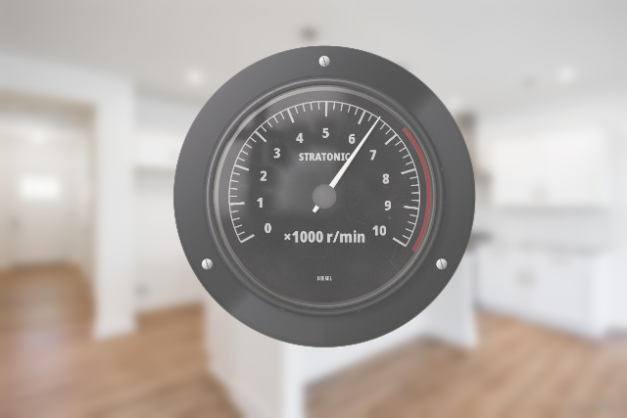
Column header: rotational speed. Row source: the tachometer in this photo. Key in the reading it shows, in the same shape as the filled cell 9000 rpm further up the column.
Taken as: 6400 rpm
